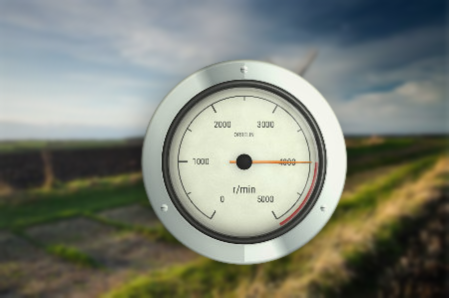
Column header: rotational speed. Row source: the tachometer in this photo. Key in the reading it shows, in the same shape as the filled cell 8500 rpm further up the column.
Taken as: 4000 rpm
